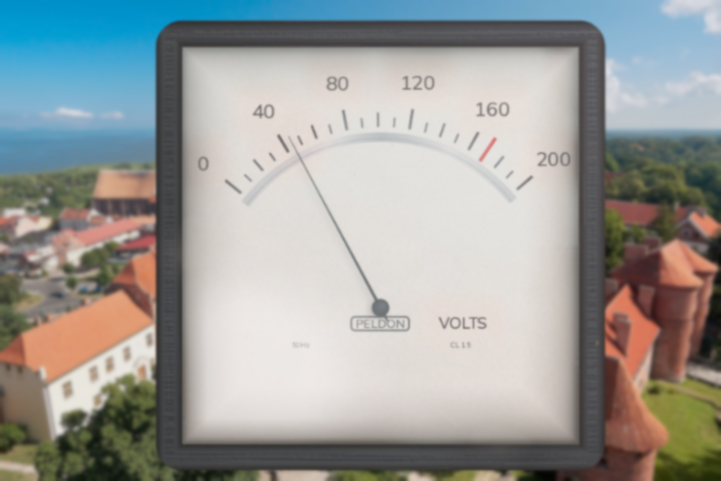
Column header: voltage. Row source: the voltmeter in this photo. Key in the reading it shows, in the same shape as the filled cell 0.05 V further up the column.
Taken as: 45 V
